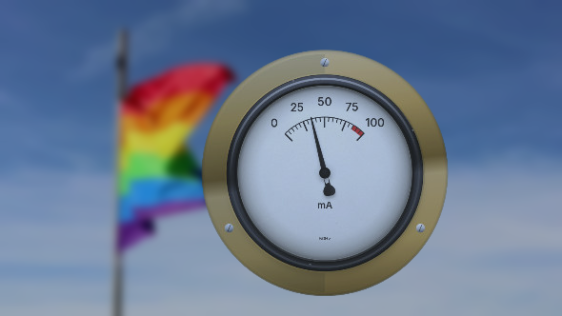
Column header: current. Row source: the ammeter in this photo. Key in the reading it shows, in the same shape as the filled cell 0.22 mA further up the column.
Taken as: 35 mA
